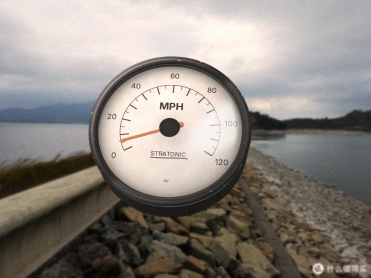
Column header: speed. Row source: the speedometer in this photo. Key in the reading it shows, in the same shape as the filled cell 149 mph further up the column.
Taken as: 5 mph
